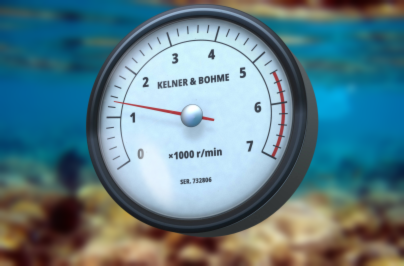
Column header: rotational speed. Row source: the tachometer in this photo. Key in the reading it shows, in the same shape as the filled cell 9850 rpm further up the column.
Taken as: 1300 rpm
